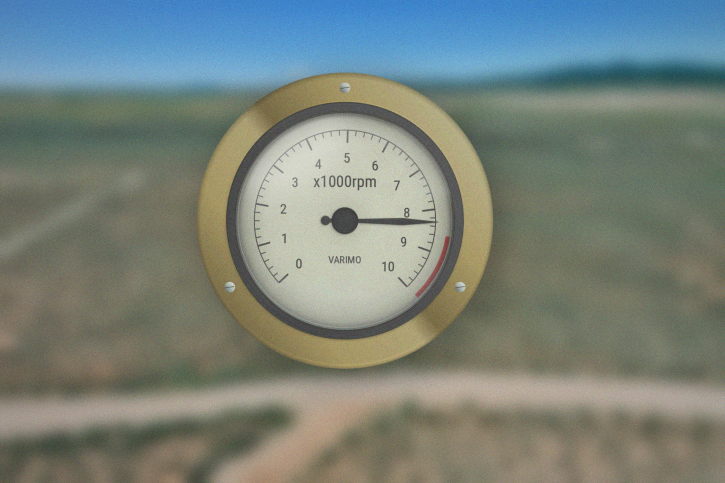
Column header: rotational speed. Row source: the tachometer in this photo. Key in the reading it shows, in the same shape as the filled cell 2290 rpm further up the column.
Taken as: 8300 rpm
